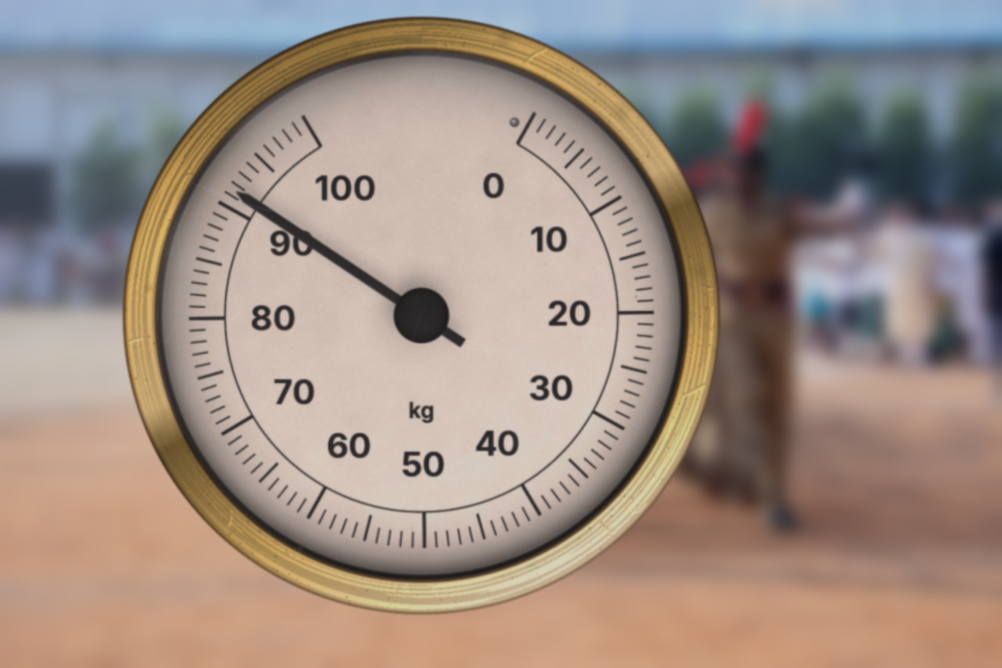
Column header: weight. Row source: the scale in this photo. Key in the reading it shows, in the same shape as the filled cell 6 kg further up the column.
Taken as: 91.5 kg
